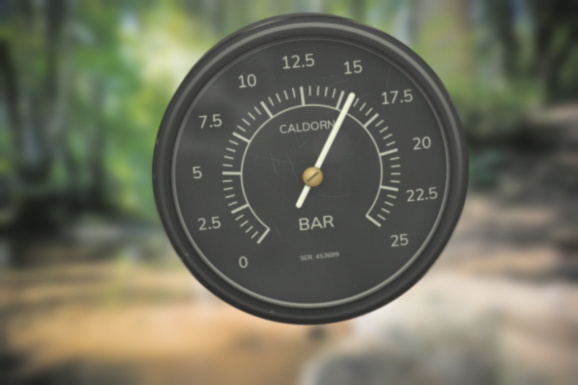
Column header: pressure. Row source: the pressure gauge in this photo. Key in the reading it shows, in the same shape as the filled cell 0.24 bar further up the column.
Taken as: 15.5 bar
